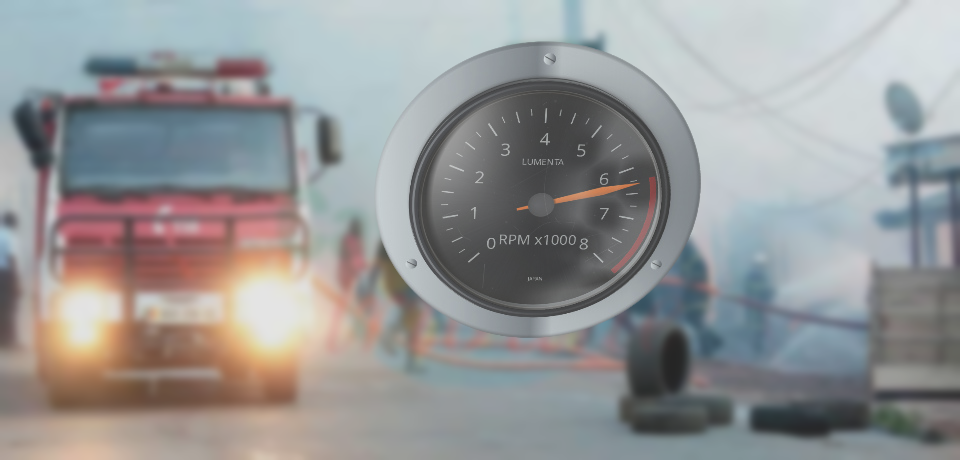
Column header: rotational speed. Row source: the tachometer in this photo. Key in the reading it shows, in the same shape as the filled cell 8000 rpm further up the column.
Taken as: 6250 rpm
